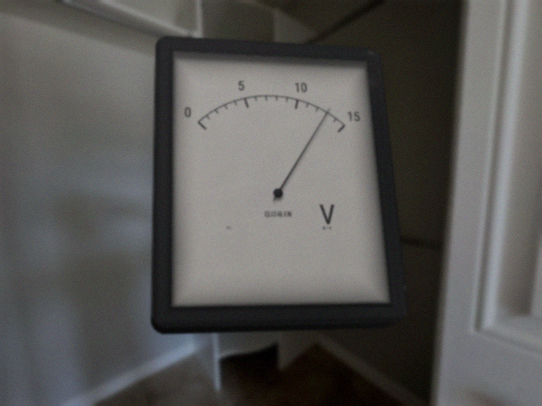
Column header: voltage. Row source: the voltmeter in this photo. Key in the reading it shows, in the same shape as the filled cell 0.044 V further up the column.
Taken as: 13 V
